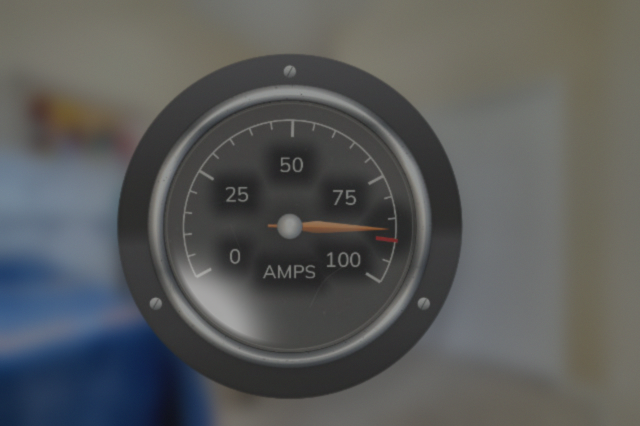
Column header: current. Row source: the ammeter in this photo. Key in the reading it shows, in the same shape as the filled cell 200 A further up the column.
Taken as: 87.5 A
